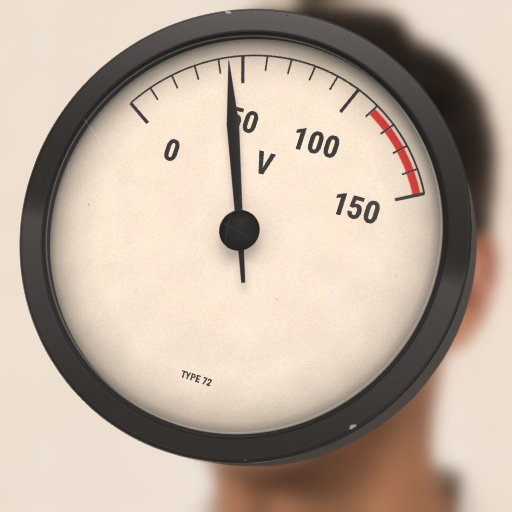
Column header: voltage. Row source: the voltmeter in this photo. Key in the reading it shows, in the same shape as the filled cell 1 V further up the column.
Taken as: 45 V
